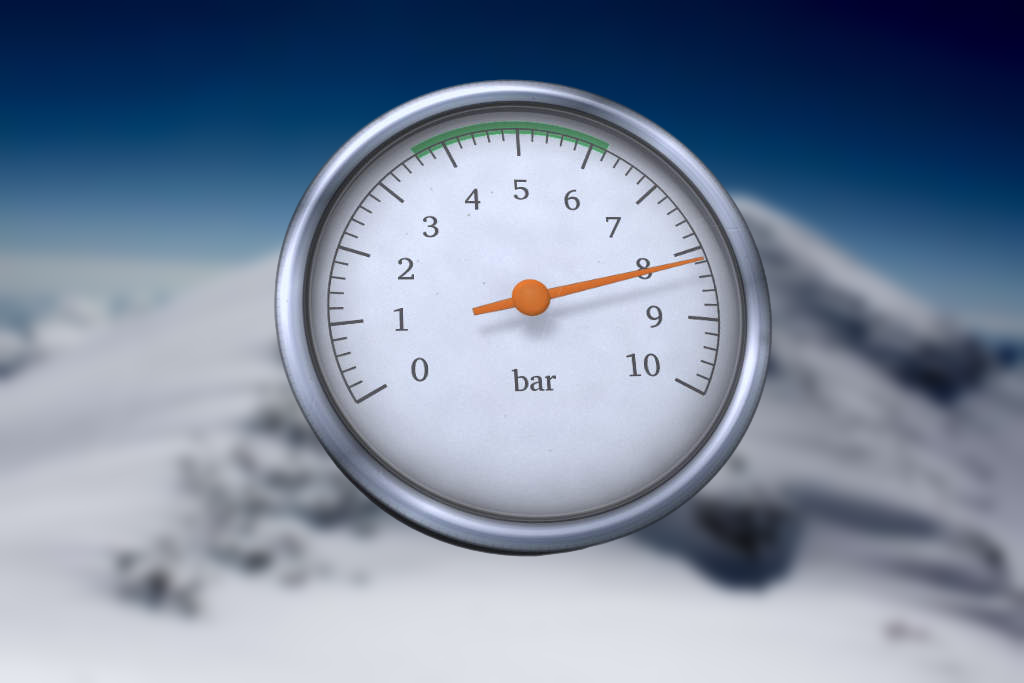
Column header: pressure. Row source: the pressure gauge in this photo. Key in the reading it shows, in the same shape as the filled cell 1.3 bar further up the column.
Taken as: 8.2 bar
